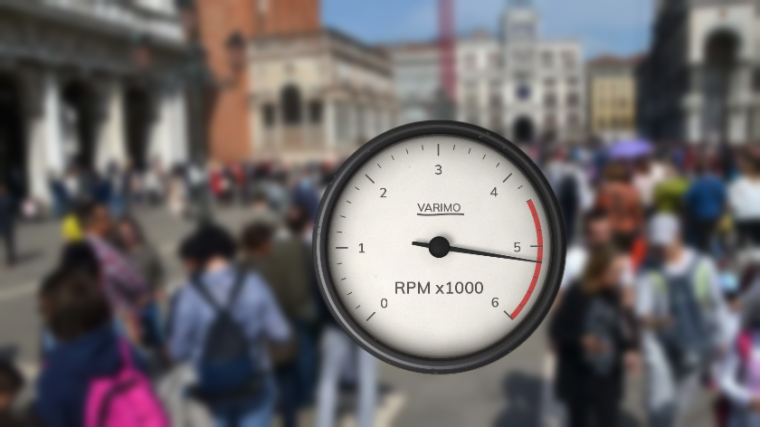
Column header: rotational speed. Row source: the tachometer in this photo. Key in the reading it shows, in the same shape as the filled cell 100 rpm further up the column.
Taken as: 5200 rpm
